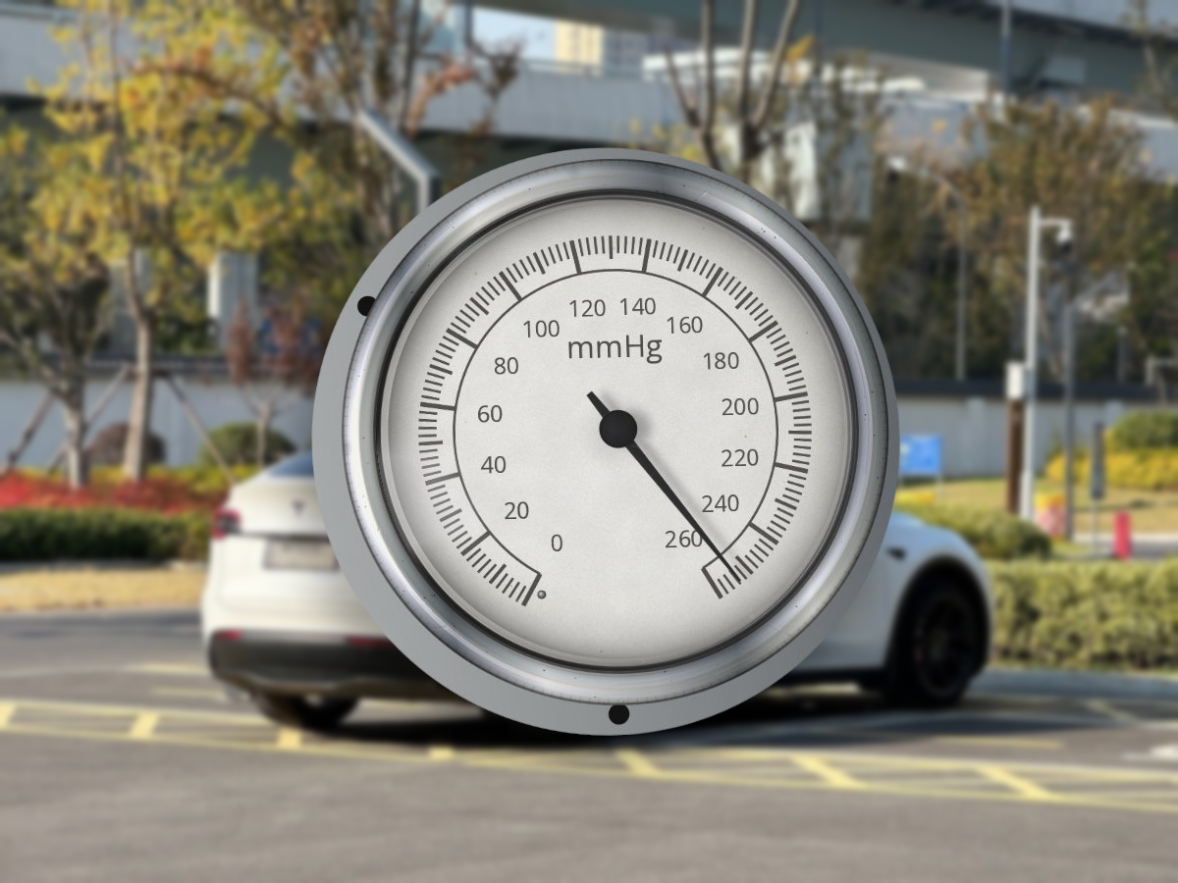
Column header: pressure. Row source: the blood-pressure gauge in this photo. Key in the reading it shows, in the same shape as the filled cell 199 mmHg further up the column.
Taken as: 254 mmHg
